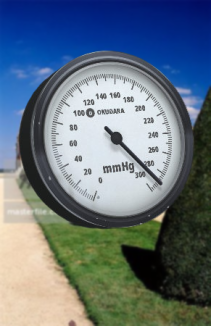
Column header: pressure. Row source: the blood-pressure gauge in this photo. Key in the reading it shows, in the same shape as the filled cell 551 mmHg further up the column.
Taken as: 290 mmHg
